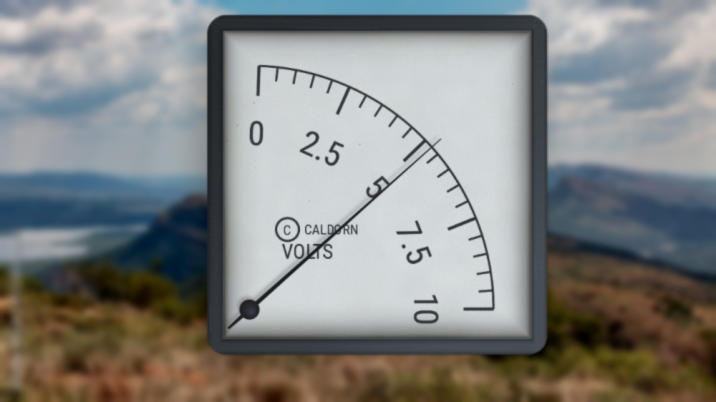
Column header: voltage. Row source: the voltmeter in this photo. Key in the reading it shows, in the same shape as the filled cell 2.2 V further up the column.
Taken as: 5.25 V
